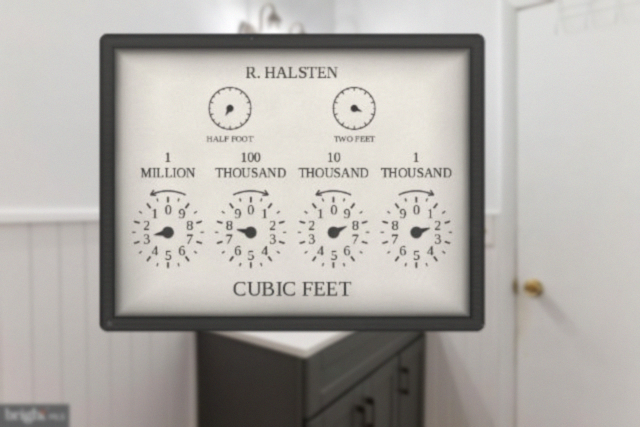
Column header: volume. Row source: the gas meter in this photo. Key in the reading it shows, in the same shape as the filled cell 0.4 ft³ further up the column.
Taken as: 278200 ft³
